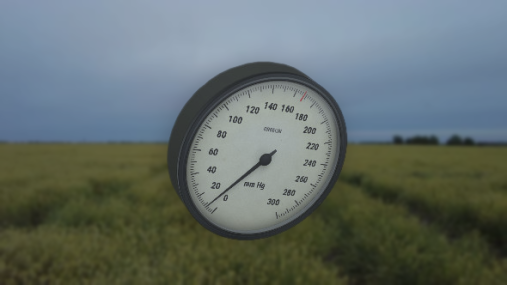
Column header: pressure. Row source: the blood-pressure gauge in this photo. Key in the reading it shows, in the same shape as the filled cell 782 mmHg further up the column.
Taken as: 10 mmHg
